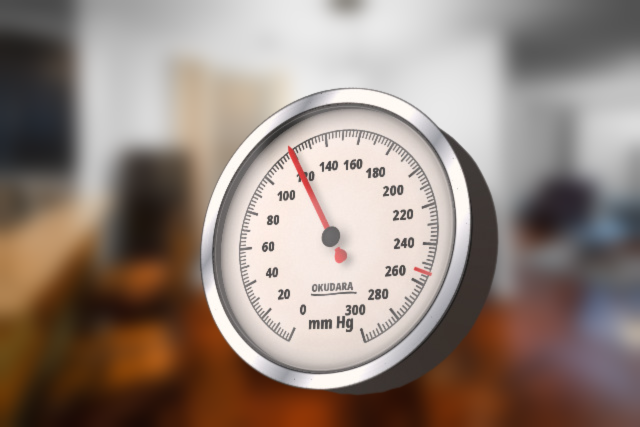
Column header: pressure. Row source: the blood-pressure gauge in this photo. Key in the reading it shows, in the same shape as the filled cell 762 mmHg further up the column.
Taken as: 120 mmHg
